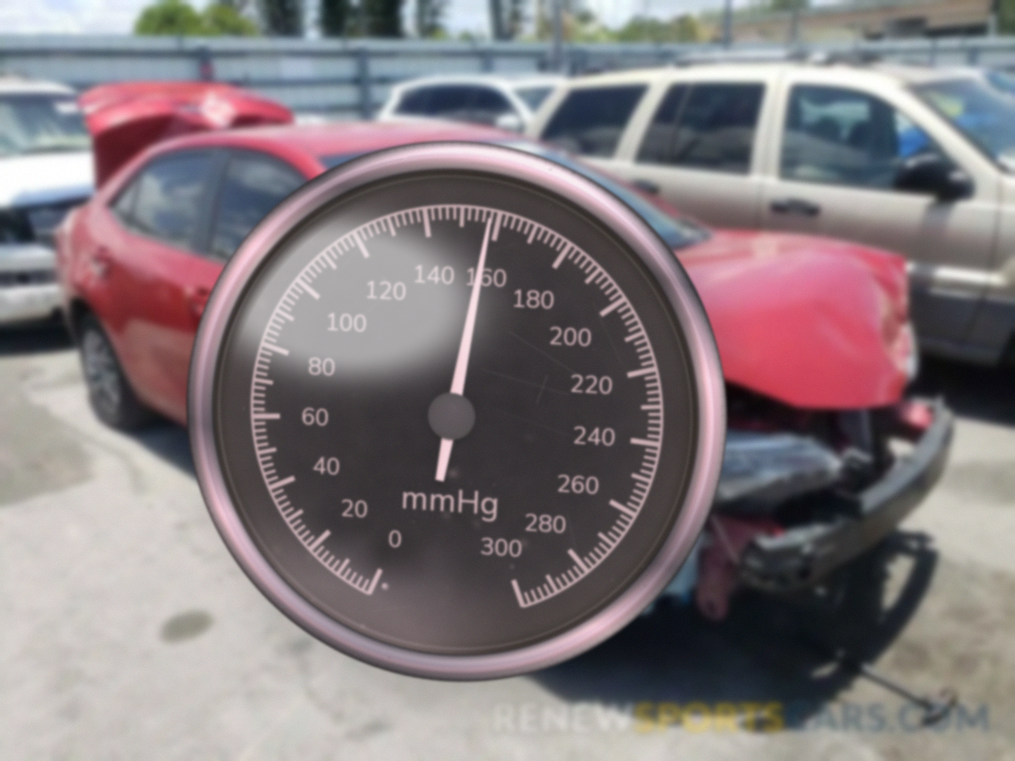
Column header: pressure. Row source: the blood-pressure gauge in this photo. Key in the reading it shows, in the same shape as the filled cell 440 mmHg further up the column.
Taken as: 158 mmHg
